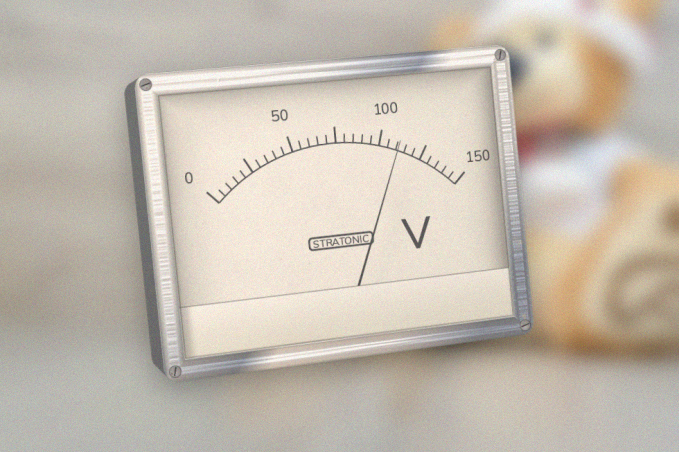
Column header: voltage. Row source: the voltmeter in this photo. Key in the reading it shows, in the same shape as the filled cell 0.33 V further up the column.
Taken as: 110 V
